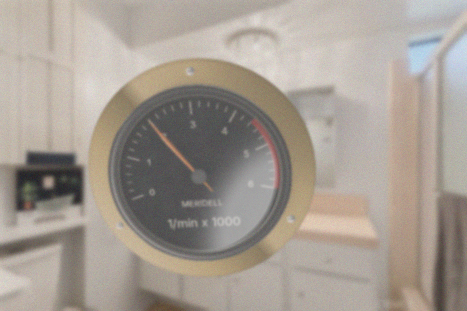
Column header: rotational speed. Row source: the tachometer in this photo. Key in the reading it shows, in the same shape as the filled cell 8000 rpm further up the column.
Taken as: 2000 rpm
